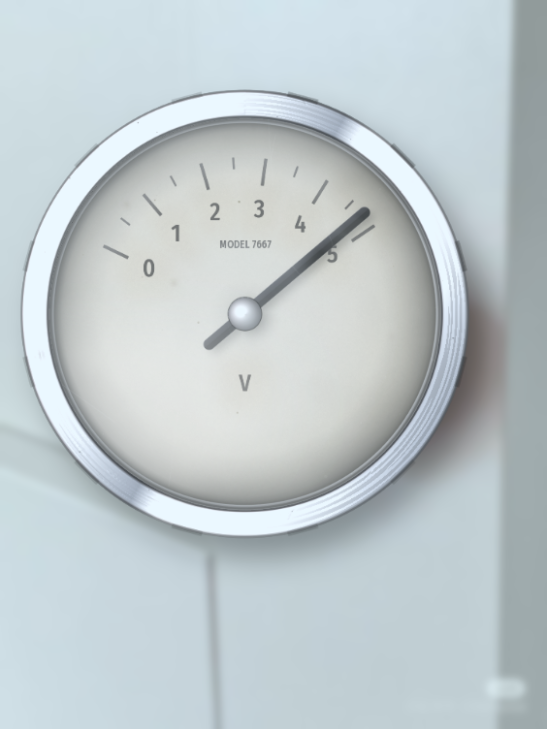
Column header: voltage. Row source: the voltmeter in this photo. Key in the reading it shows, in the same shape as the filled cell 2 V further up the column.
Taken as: 4.75 V
